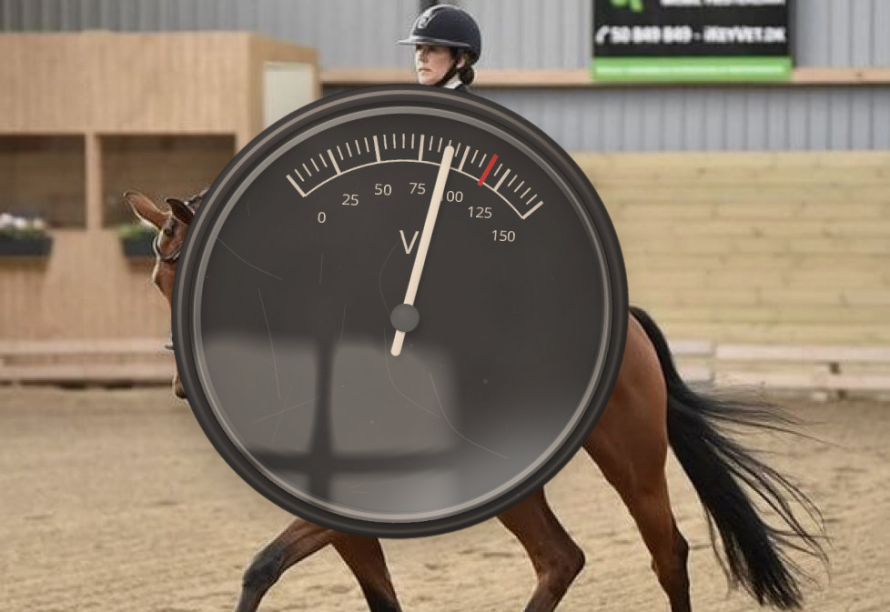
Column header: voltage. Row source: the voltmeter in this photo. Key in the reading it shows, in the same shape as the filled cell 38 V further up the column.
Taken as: 90 V
